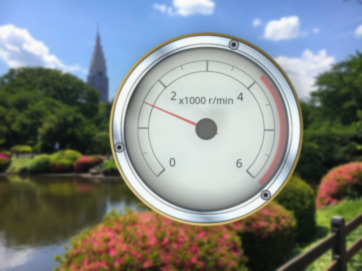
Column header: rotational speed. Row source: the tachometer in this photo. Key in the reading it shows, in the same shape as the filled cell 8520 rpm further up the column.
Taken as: 1500 rpm
